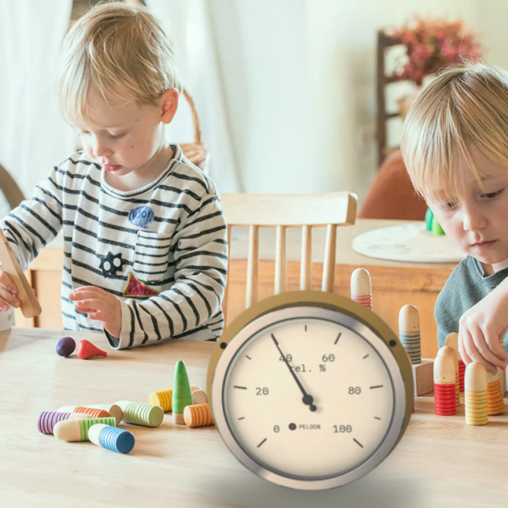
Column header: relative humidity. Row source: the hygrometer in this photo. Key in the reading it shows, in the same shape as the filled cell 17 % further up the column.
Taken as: 40 %
